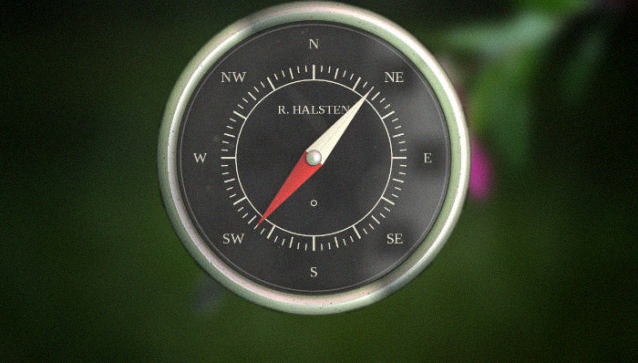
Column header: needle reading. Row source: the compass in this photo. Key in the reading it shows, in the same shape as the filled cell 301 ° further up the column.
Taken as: 220 °
